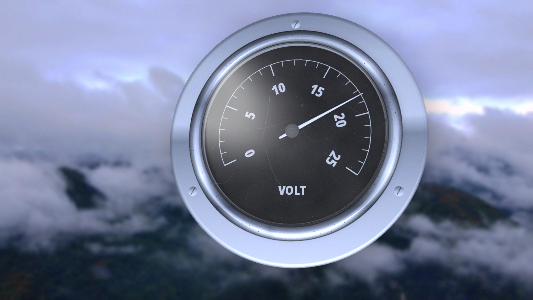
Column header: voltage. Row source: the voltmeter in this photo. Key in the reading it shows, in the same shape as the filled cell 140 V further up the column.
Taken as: 18.5 V
